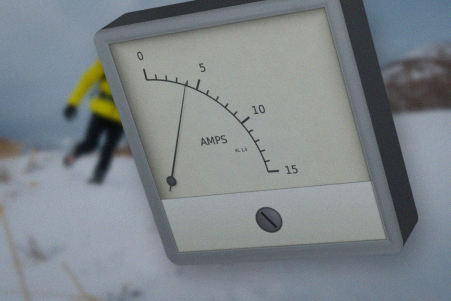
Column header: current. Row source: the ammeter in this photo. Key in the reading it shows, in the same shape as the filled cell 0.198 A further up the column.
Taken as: 4 A
